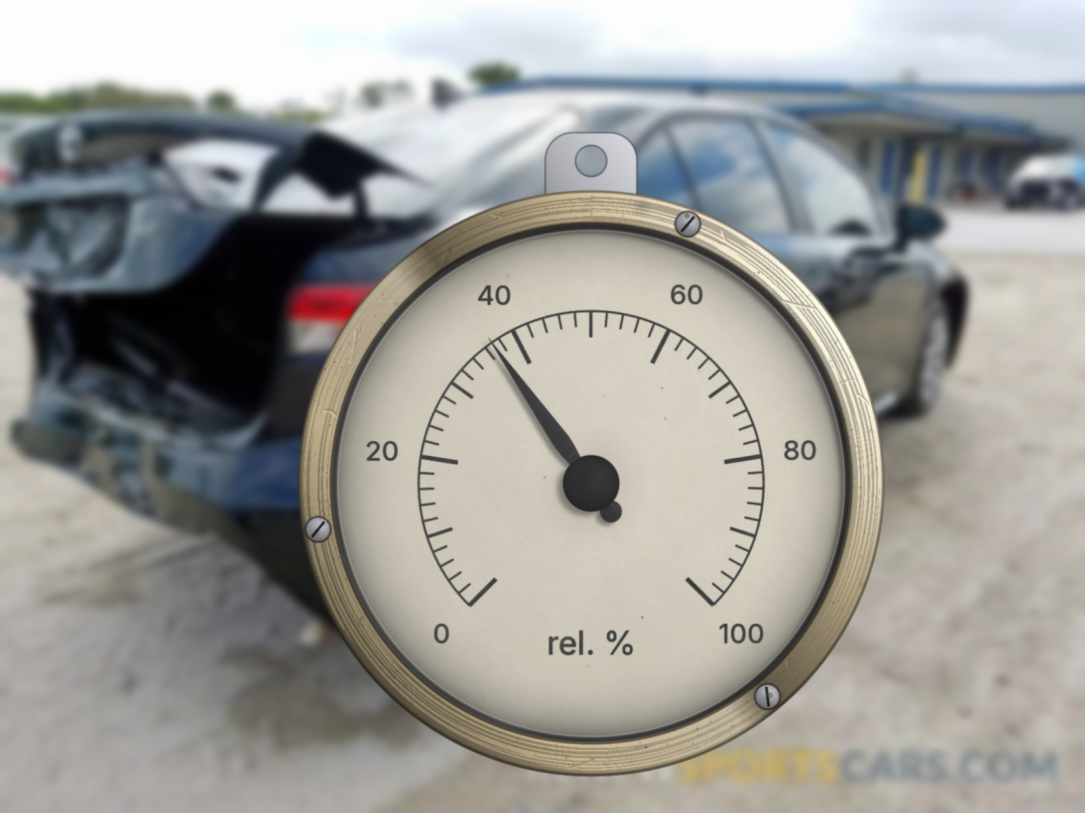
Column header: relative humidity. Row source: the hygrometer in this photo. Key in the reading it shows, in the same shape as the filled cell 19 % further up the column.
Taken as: 37 %
